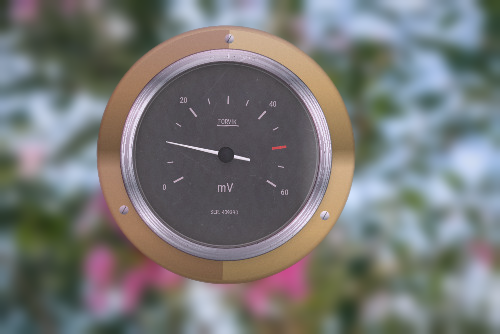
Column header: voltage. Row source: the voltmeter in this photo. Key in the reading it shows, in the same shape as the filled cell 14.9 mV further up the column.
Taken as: 10 mV
